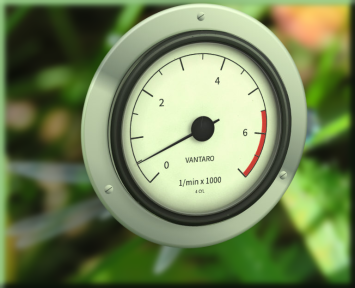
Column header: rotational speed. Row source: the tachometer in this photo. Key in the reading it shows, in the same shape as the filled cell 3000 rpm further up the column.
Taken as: 500 rpm
